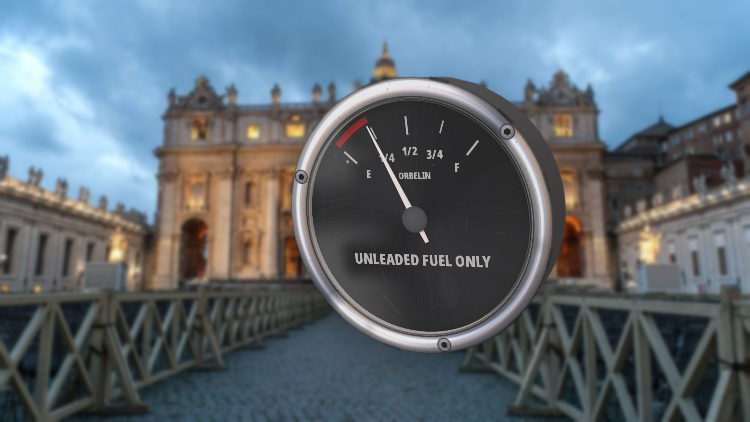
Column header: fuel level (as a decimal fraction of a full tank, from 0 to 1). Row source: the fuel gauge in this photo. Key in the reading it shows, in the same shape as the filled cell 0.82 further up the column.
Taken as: 0.25
